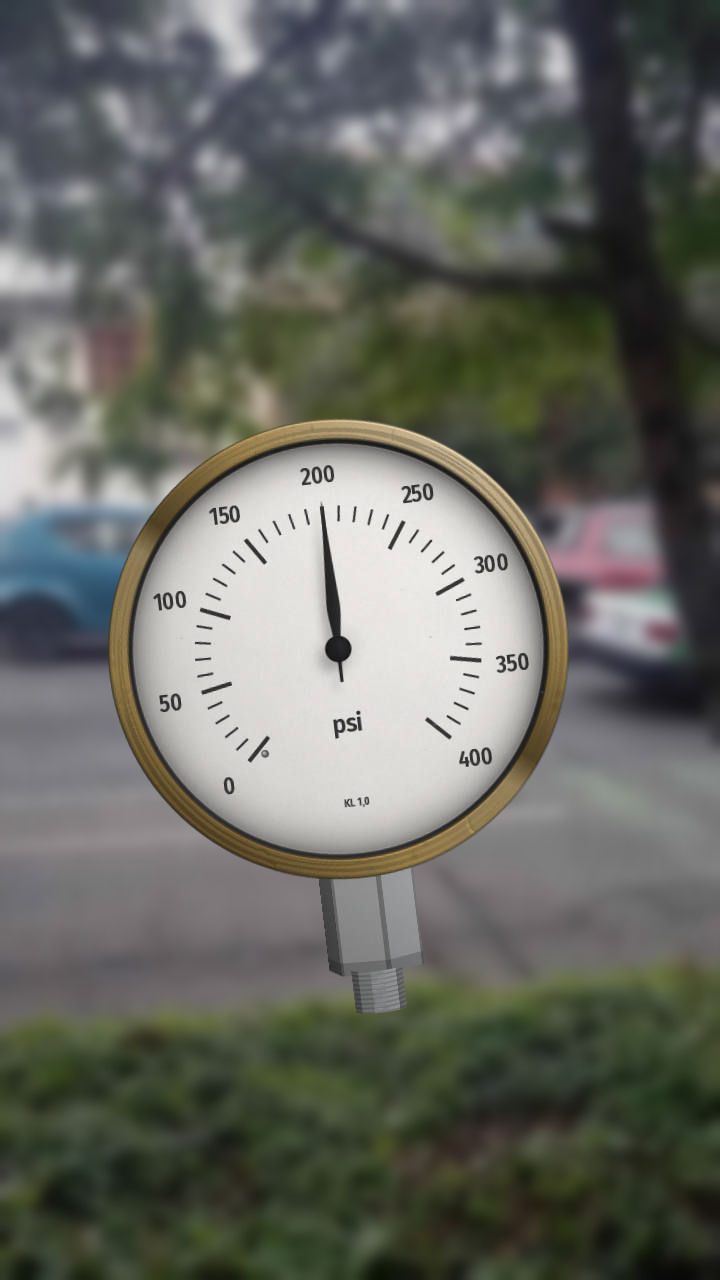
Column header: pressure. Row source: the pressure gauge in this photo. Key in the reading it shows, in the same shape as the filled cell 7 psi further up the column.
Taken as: 200 psi
